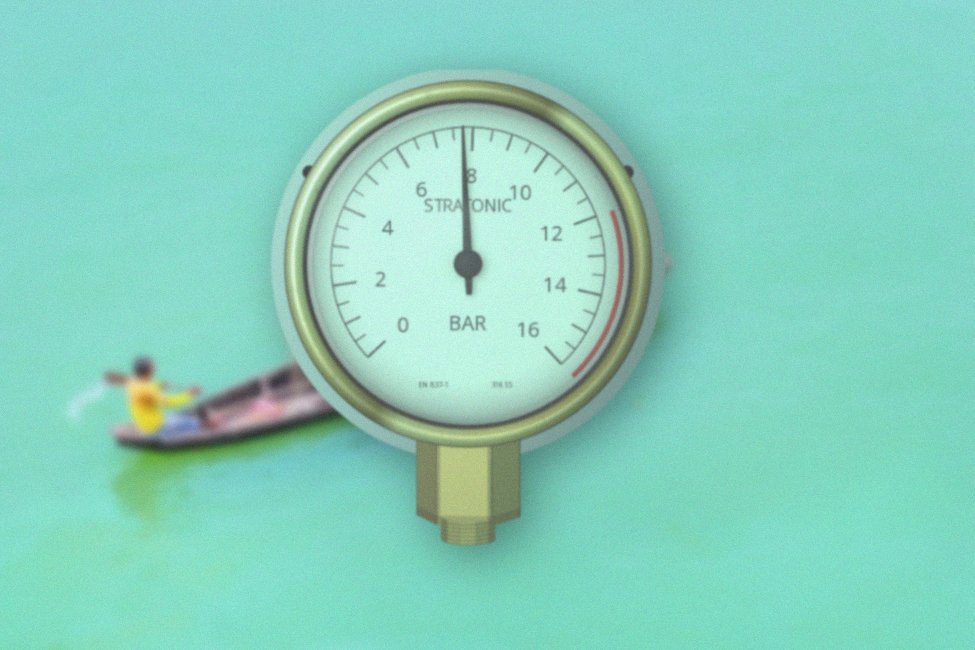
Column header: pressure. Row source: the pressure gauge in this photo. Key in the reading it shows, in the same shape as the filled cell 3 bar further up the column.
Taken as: 7.75 bar
